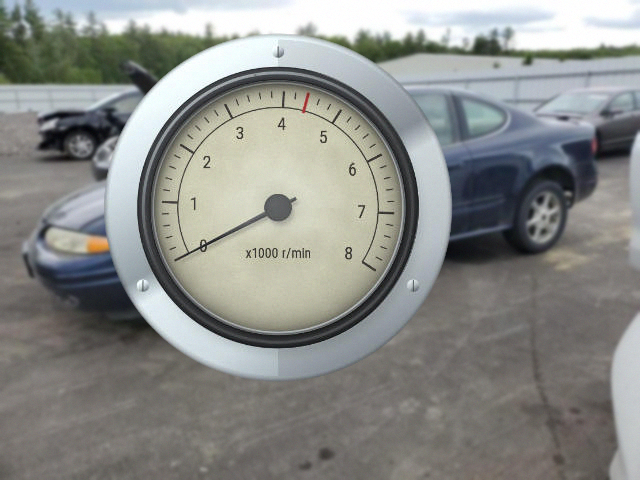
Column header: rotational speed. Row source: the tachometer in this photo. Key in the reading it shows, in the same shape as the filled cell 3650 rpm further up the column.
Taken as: 0 rpm
